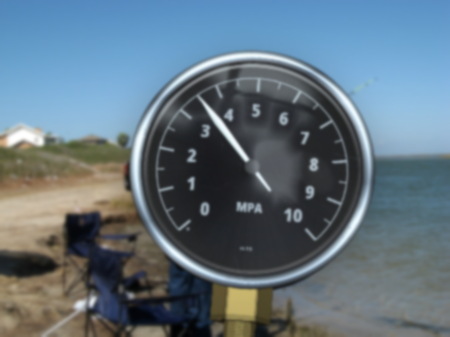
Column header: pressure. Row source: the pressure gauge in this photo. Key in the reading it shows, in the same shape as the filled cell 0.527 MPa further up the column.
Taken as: 3.5 MPa
